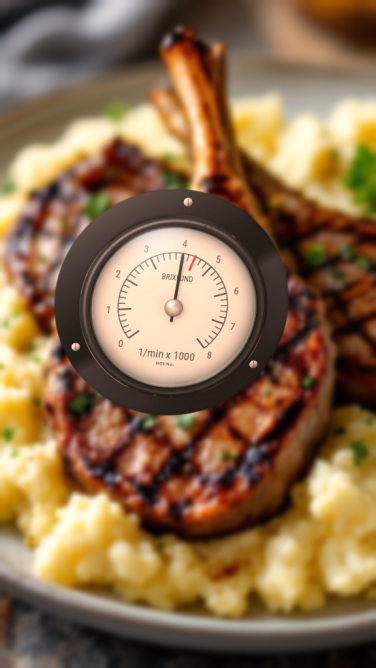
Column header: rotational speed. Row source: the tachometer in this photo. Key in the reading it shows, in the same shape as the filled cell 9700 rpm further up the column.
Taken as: 4000 rpm
